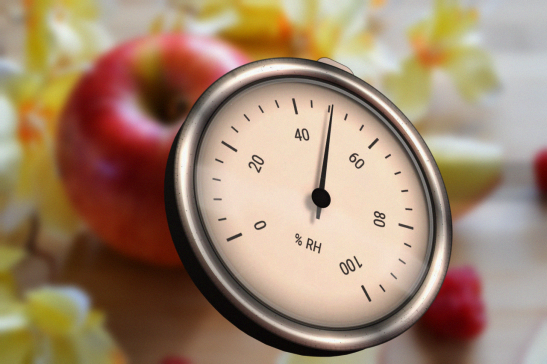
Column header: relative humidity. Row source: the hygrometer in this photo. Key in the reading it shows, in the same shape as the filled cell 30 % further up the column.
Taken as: 48 %
